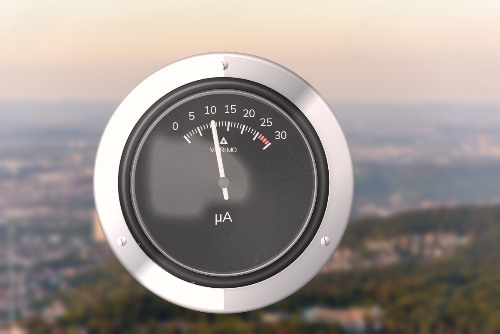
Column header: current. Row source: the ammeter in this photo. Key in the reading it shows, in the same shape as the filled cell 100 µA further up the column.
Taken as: 10 µA
